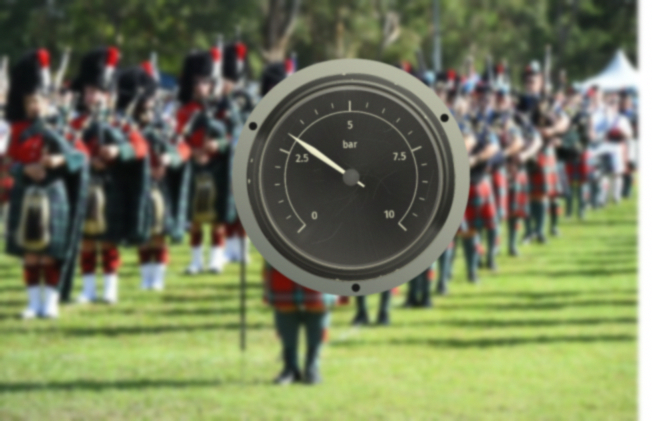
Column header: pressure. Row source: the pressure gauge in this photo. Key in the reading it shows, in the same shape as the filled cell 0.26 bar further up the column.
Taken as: 3 bar
